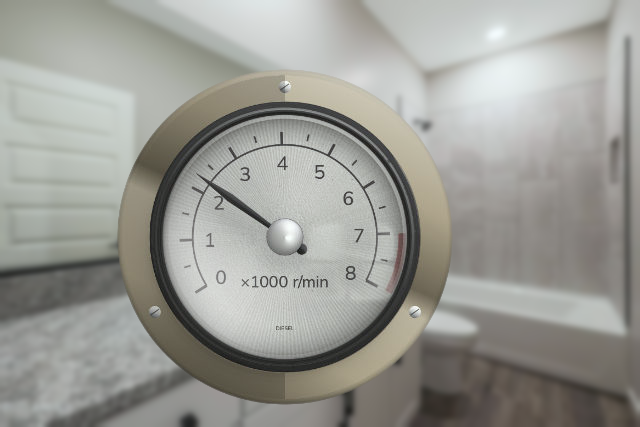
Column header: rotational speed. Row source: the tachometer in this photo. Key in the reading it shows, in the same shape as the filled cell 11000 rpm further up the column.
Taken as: 2250 rpm
